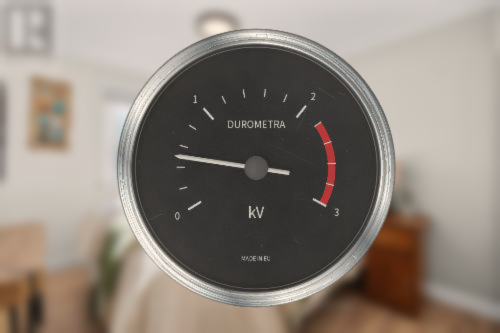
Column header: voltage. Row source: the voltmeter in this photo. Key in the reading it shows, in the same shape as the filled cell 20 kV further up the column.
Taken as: 0.5 kV
